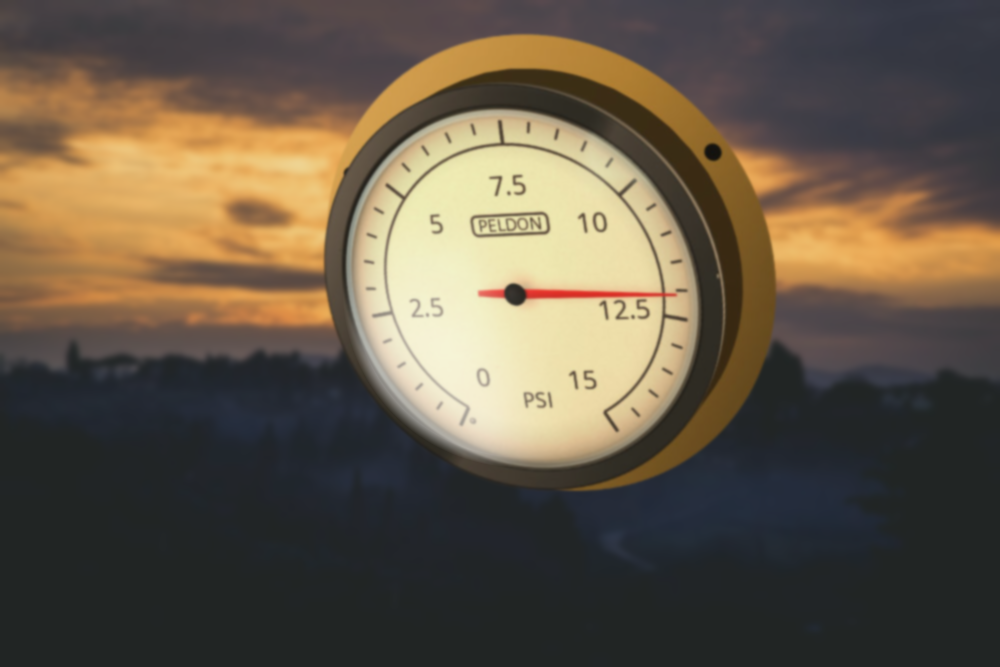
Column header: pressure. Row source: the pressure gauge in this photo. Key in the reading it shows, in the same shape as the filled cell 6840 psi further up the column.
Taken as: 12 psi
